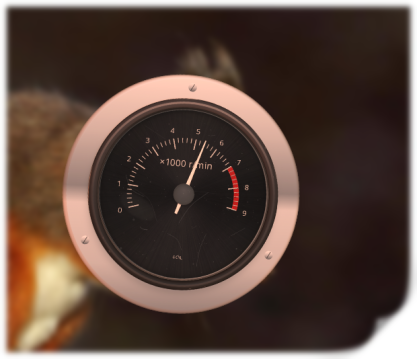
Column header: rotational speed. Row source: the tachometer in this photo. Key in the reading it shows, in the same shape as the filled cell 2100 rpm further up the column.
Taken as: 5400 rpm
